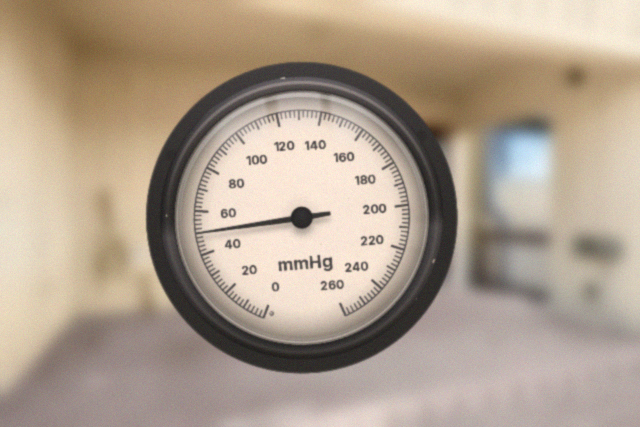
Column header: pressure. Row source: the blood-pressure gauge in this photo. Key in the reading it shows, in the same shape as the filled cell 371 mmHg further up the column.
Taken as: 50 mmHg
